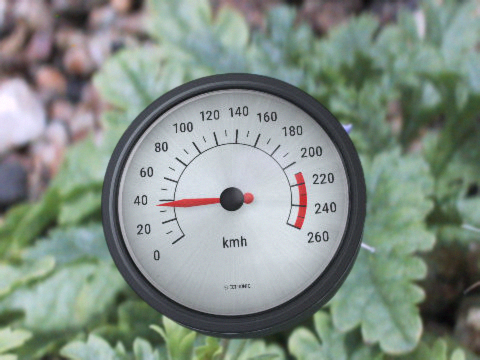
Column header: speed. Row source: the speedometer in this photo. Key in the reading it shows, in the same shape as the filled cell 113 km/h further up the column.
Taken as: 35 km/h
